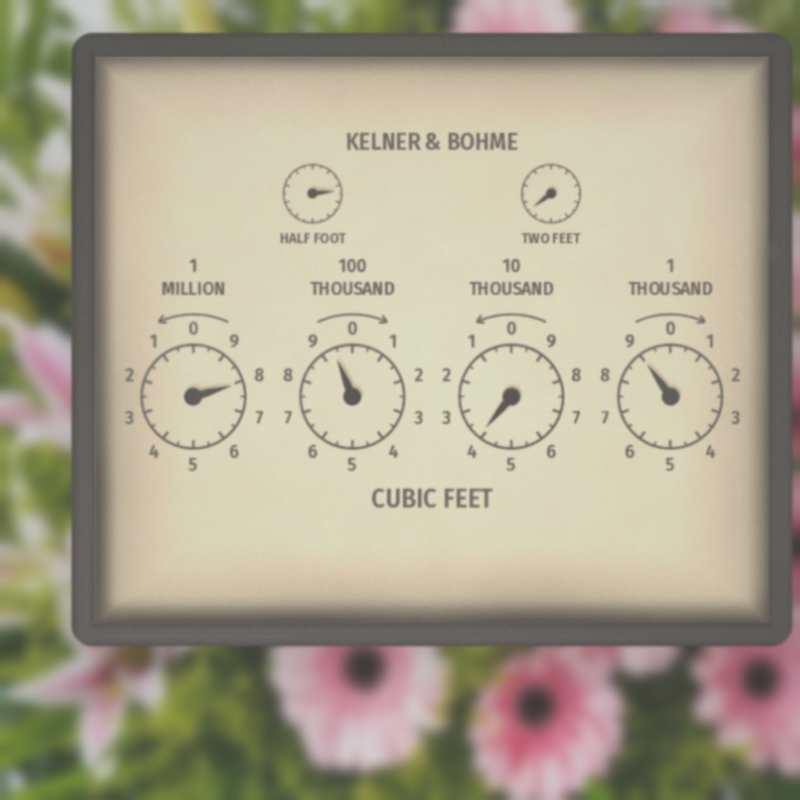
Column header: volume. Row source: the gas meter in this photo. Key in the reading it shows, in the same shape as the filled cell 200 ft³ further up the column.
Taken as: 793900 ft³
